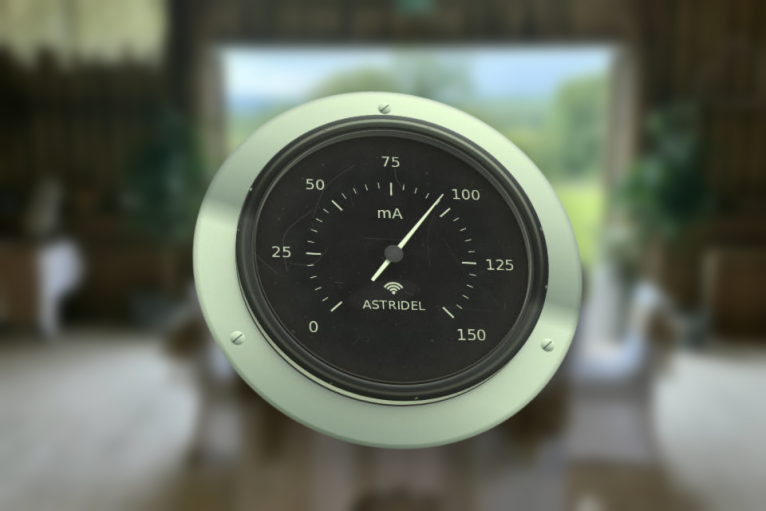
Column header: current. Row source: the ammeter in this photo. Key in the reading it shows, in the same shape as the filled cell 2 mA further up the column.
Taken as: 95 mA
